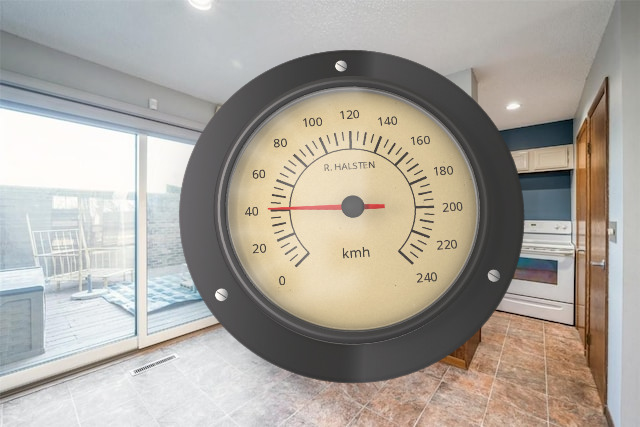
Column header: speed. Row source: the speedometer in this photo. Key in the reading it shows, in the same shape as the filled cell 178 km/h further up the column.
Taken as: 40 km/h
